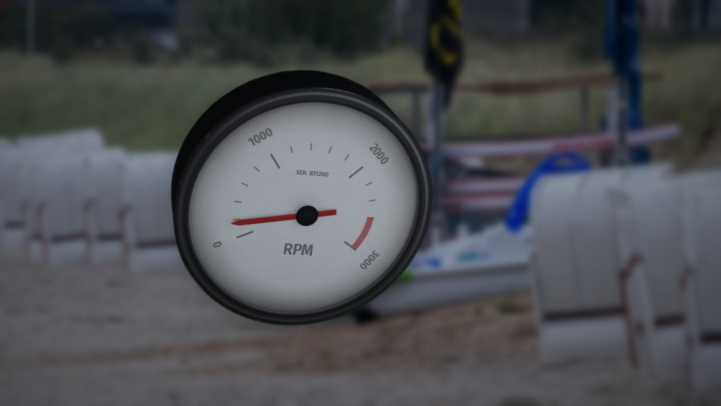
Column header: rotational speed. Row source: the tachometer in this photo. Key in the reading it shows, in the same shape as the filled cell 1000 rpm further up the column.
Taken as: 200 rpm
